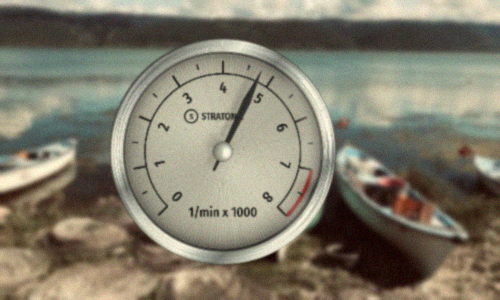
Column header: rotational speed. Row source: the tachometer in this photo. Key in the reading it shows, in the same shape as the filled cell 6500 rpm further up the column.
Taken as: 4750 rpm
